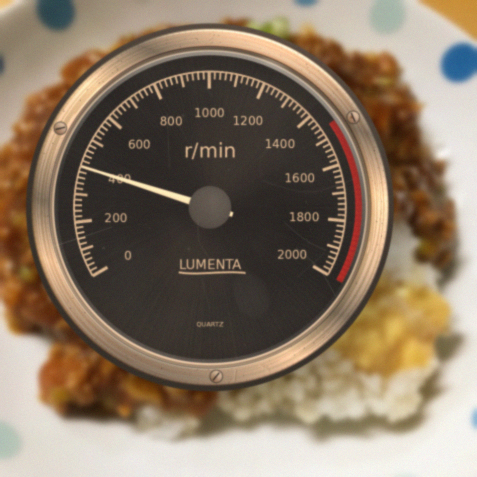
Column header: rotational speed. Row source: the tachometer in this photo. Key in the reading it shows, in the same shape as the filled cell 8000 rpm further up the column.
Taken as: 400 rpm
